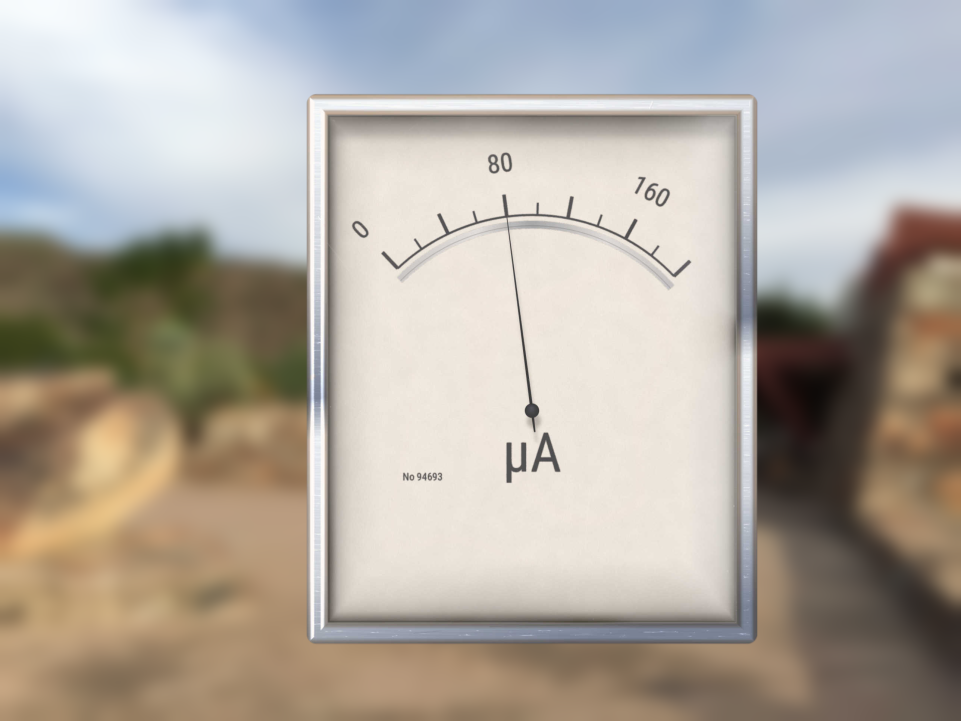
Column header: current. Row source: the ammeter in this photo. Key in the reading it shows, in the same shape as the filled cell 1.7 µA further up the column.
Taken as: 80 µA
